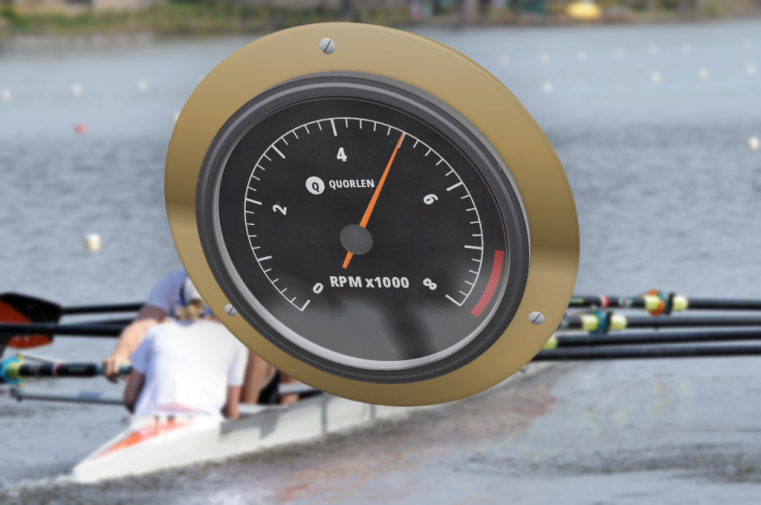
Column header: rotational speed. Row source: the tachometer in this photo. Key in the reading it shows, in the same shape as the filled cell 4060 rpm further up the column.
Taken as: 5000 rpm
